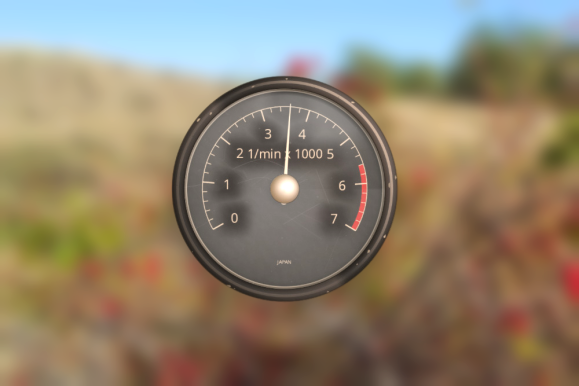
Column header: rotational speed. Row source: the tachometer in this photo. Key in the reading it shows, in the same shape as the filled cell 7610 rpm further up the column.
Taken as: 3600 rpm
